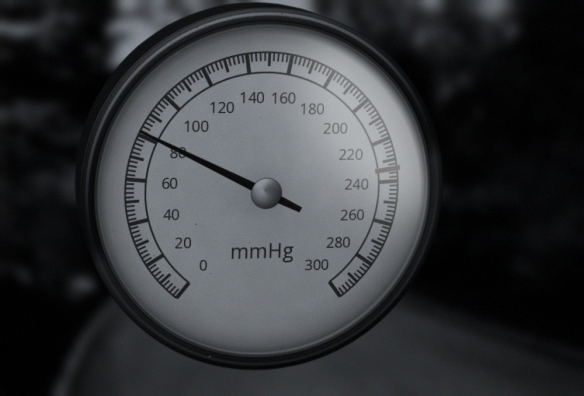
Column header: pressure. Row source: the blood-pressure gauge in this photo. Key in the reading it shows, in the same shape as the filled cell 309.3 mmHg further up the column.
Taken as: 82 mmHg
